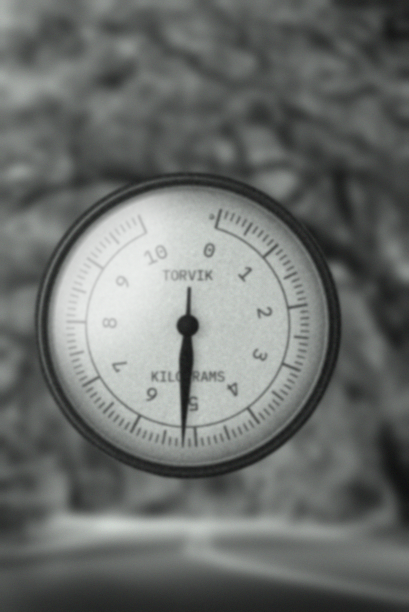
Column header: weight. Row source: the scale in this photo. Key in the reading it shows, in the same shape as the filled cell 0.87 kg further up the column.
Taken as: 5.2 kg
